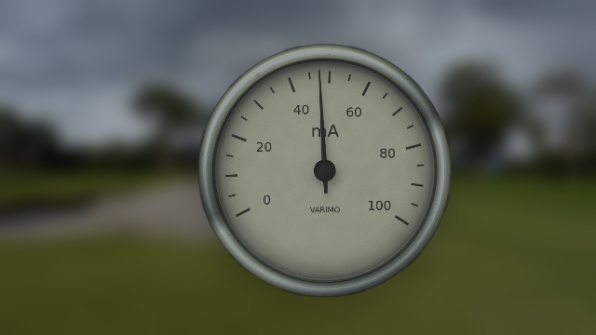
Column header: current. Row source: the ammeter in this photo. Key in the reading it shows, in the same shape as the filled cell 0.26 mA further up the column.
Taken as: 47.5 mA
